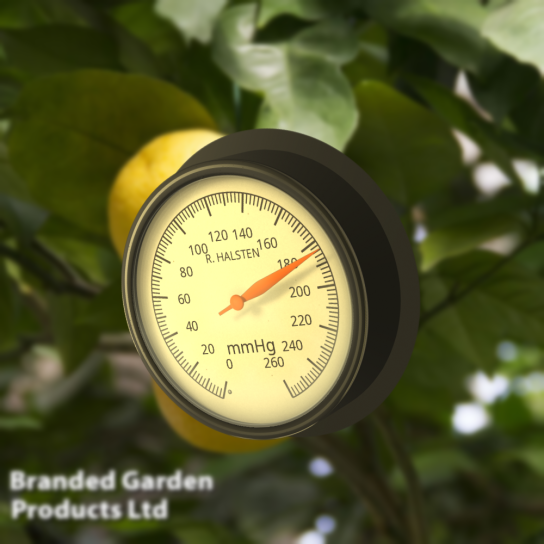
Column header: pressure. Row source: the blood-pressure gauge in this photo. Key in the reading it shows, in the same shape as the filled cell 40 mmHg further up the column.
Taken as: 184 mmHg
